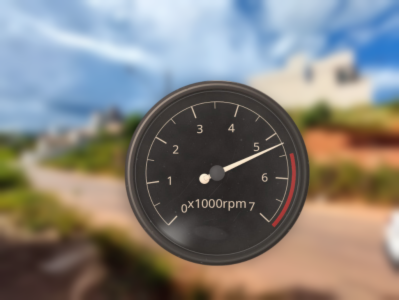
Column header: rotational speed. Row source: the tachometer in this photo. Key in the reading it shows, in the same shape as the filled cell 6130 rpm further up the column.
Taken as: 5250 rpm
